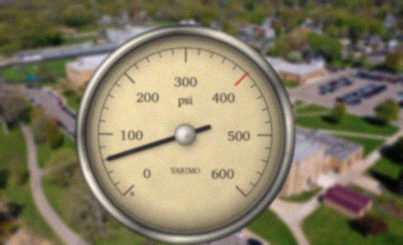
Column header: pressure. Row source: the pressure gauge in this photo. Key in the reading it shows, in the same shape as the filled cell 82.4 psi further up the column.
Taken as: 60 psi
